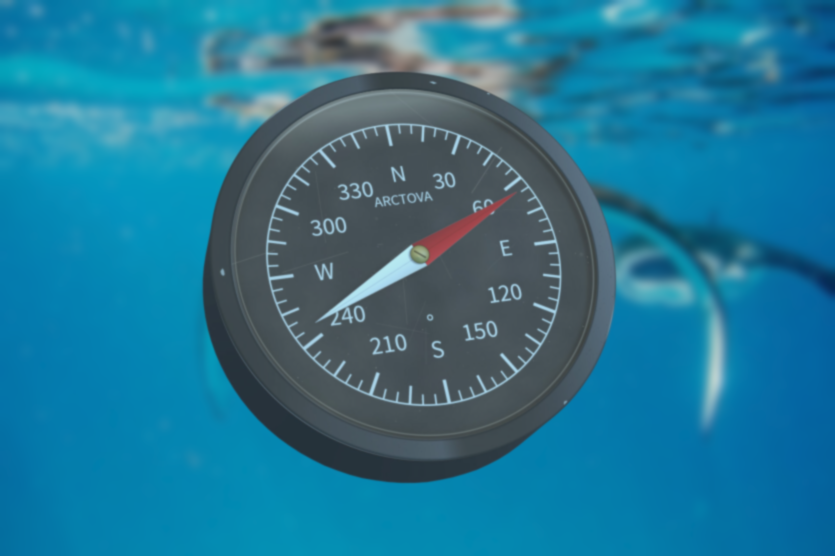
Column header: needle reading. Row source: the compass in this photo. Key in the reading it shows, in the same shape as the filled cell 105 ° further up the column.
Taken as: 65 °
